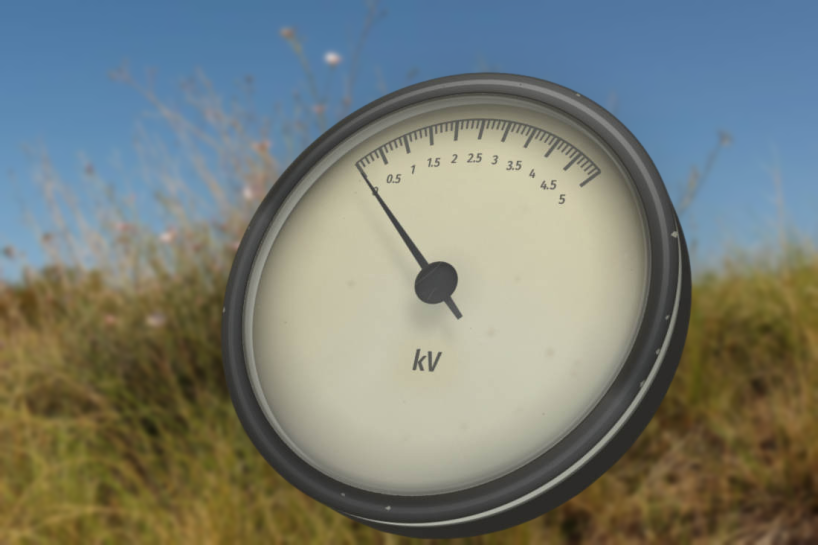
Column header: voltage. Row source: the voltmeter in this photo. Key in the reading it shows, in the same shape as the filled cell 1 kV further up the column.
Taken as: 0 kV
